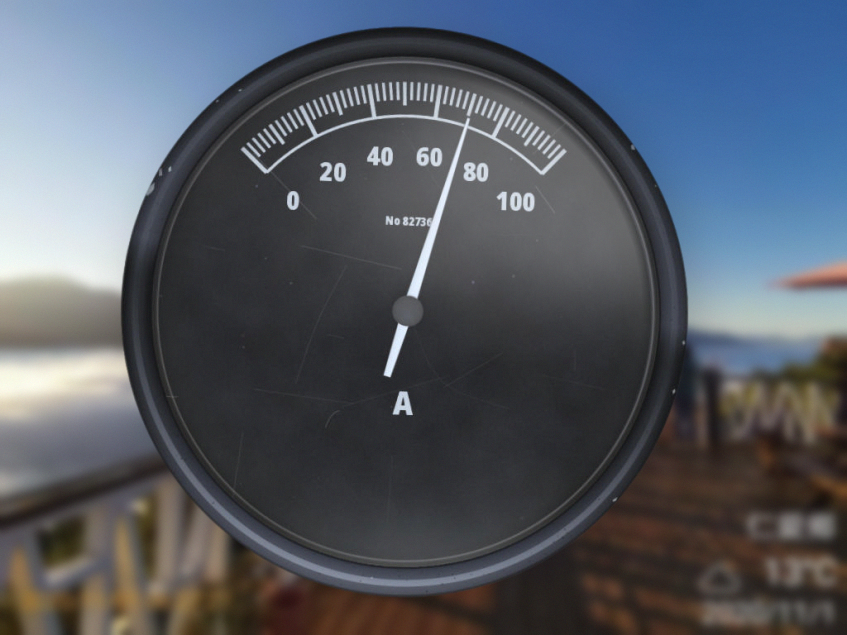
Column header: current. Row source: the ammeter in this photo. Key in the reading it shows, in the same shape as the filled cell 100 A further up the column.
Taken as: 70 A
